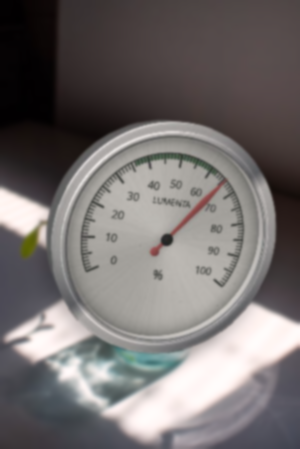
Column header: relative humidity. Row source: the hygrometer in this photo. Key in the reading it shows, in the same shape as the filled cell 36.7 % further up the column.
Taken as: 65 %
